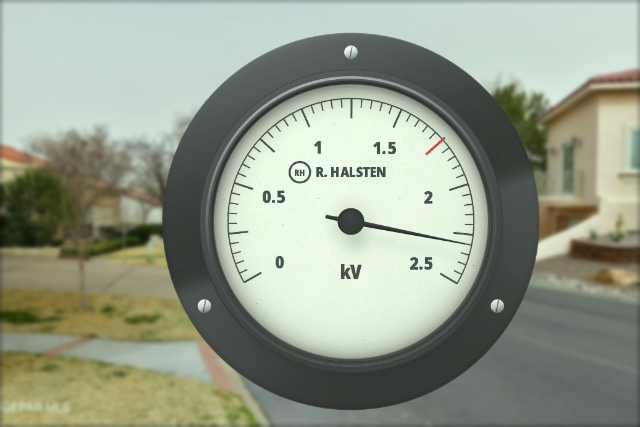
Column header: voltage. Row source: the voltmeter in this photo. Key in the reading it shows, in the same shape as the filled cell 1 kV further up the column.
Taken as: 2.3 kV
